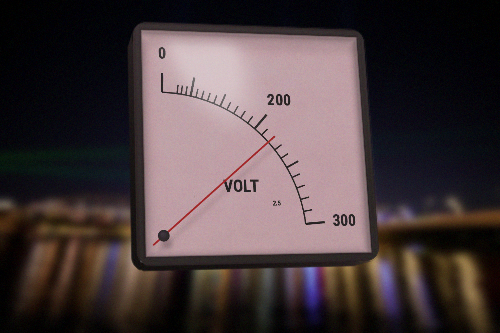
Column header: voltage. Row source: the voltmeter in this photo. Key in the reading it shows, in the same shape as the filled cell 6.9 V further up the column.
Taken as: 220 V
